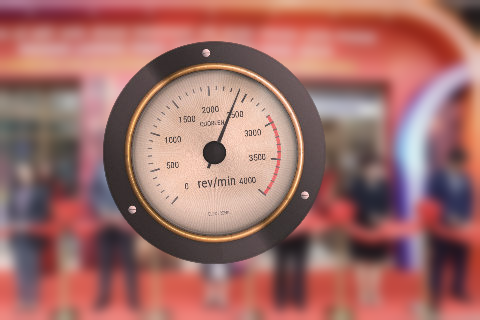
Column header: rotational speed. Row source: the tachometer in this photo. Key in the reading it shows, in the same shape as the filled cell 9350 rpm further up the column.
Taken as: 2400 rpm
